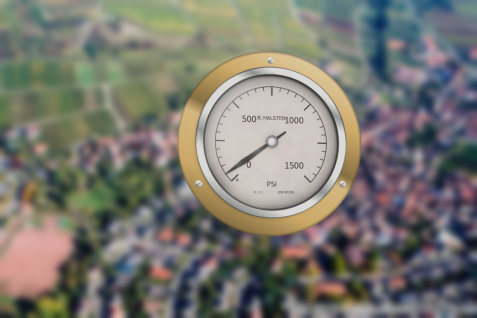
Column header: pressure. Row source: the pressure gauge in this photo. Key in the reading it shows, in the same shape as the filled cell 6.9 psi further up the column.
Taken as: 50 psi
